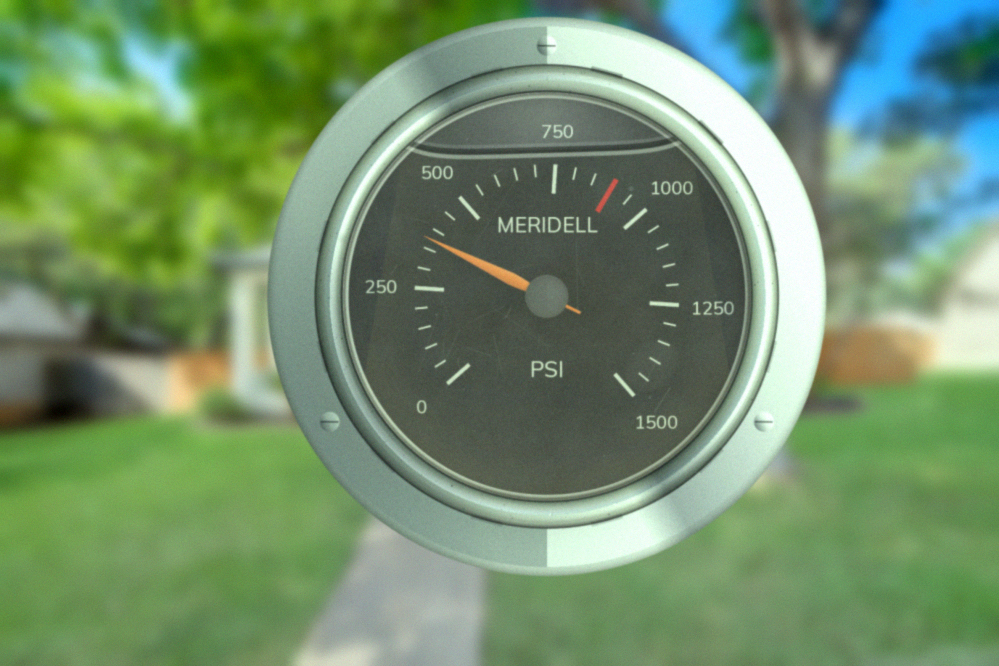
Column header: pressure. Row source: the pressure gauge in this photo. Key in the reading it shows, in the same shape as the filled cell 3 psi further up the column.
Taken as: 375 psi
